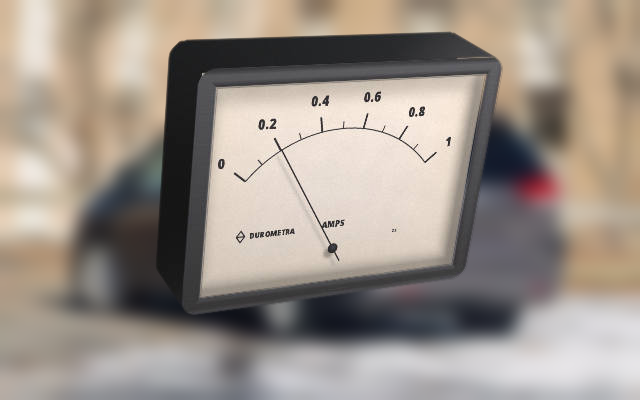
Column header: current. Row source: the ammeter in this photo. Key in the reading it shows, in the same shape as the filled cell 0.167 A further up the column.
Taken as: 0.2 A
